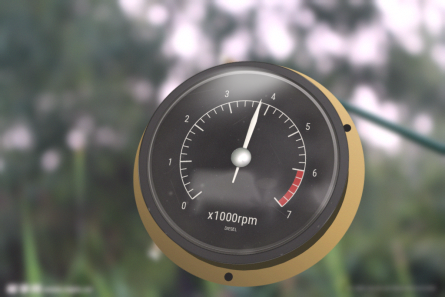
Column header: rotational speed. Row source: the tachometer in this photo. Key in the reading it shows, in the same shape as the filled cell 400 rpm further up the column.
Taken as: 3800 rpm
